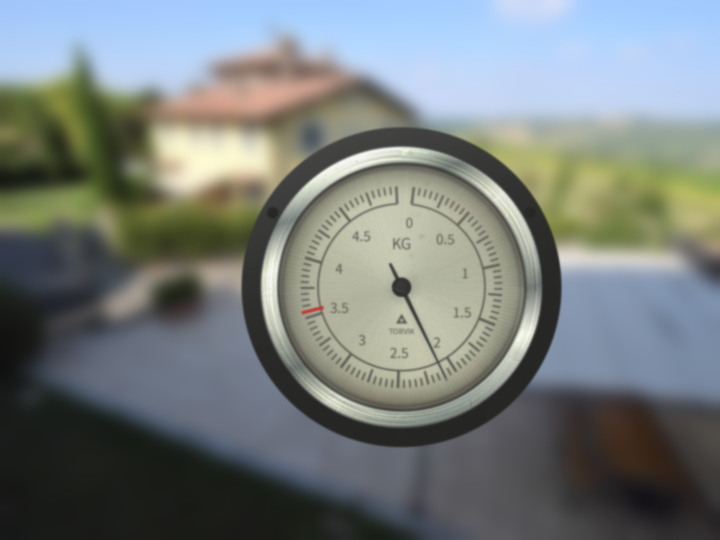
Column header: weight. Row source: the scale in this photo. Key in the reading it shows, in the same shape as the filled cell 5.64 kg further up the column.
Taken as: 2.1 kg
